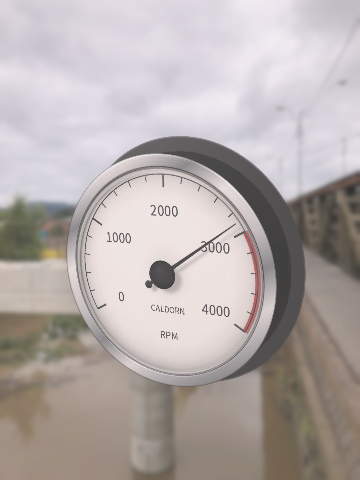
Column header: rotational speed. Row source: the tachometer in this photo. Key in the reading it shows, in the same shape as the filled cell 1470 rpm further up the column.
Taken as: 2900 rpm
